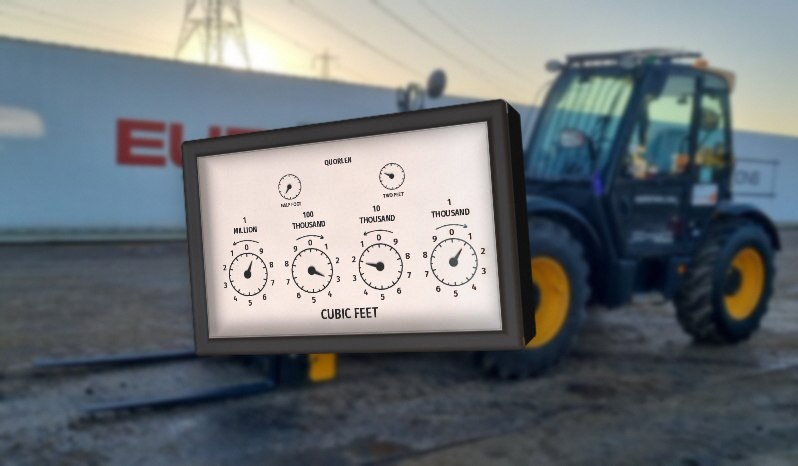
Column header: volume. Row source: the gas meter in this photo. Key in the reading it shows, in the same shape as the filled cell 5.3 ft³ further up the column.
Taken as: 932100 ft³
